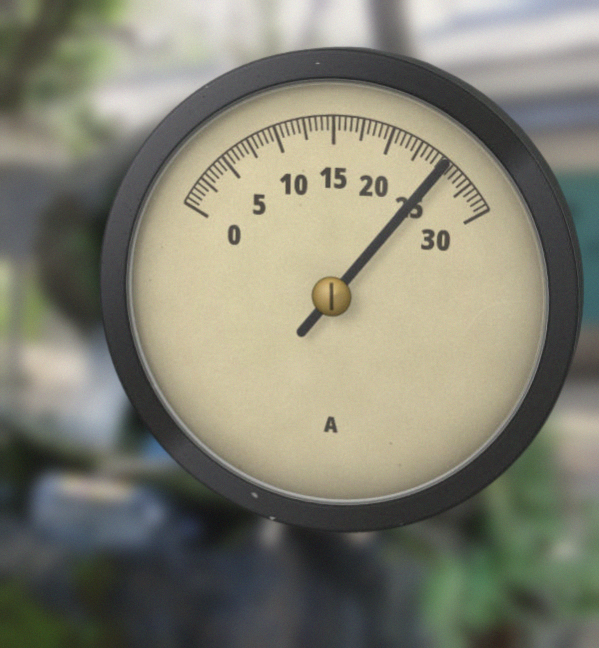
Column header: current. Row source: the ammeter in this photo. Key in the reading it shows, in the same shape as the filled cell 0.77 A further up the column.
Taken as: 25 A
